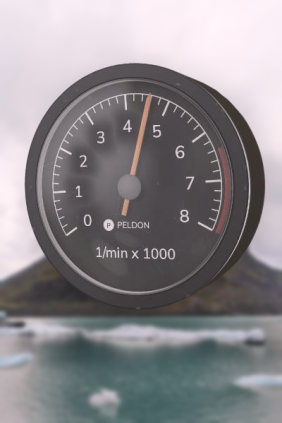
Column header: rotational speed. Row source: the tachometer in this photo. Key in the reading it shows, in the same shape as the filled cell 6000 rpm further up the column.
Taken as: 4600 rpm
